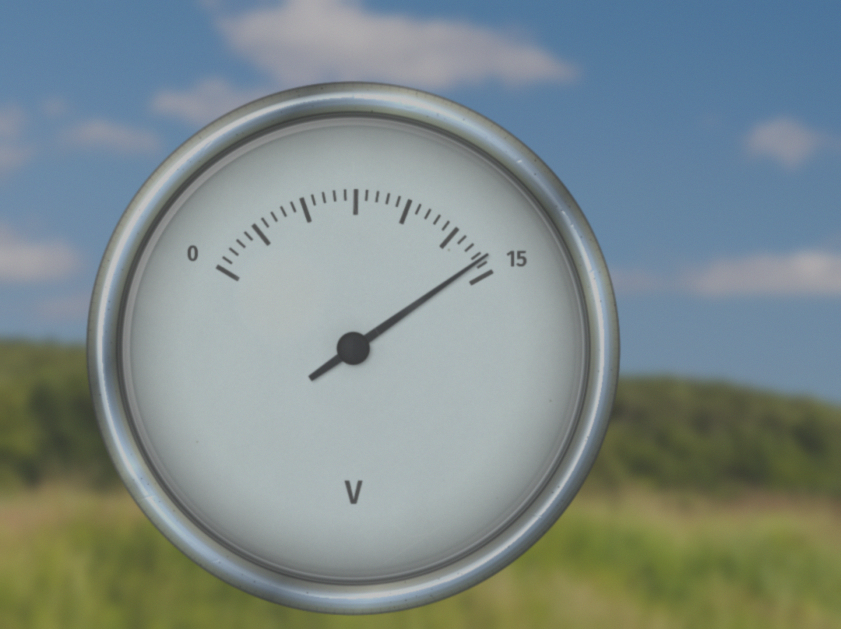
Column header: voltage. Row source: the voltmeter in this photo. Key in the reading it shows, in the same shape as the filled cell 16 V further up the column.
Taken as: 14.25 V
